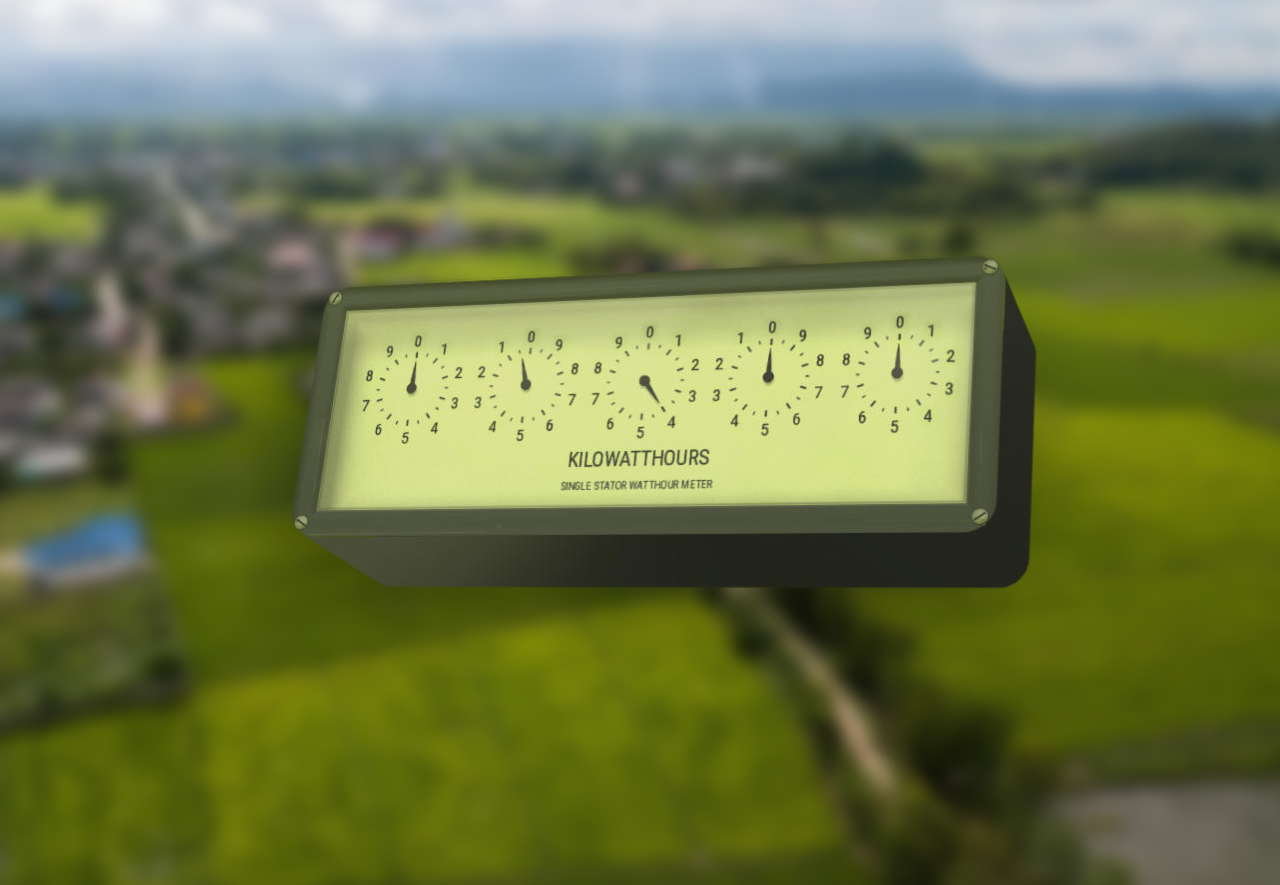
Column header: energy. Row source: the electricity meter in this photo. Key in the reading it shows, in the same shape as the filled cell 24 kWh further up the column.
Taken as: 400 kWh
